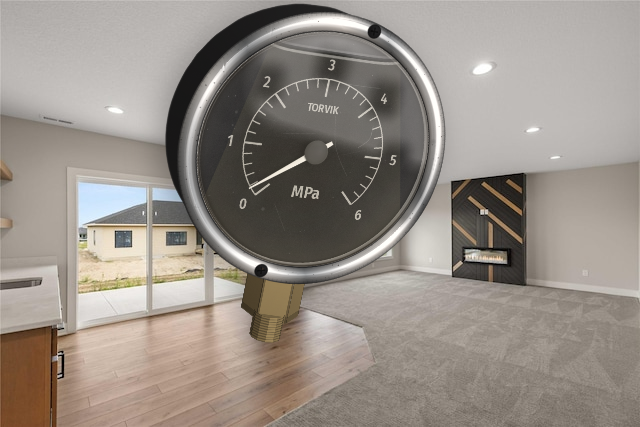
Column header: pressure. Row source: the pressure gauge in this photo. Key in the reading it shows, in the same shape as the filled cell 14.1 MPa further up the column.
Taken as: 0.2 MPa
